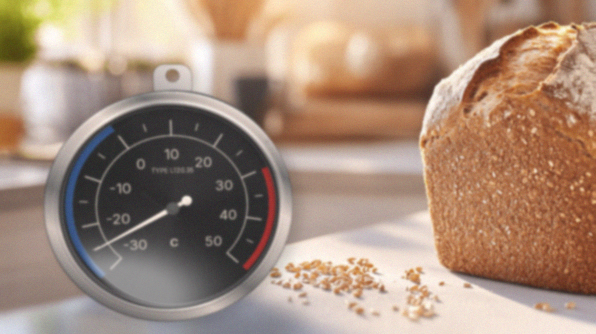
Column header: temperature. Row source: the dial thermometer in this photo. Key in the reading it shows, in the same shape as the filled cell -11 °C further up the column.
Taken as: -25 °C
